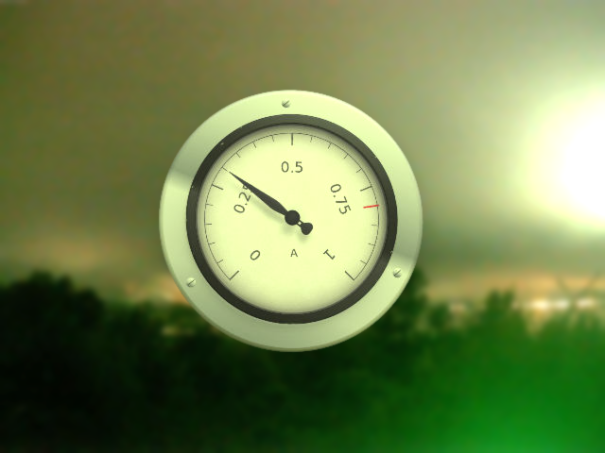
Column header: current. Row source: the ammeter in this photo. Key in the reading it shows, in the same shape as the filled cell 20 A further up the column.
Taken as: 0.3 A
